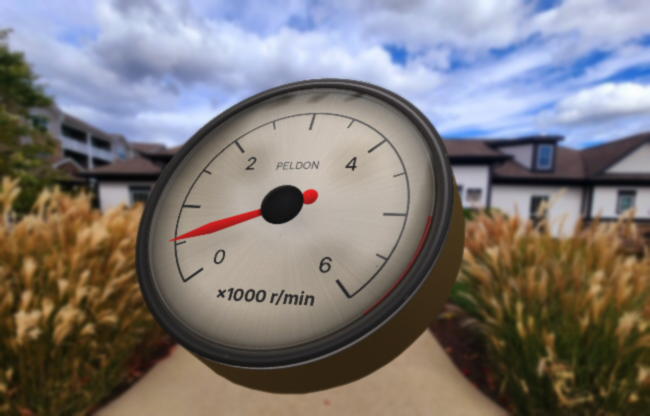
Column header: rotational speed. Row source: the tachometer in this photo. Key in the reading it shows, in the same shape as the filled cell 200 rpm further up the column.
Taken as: 500 rpm
